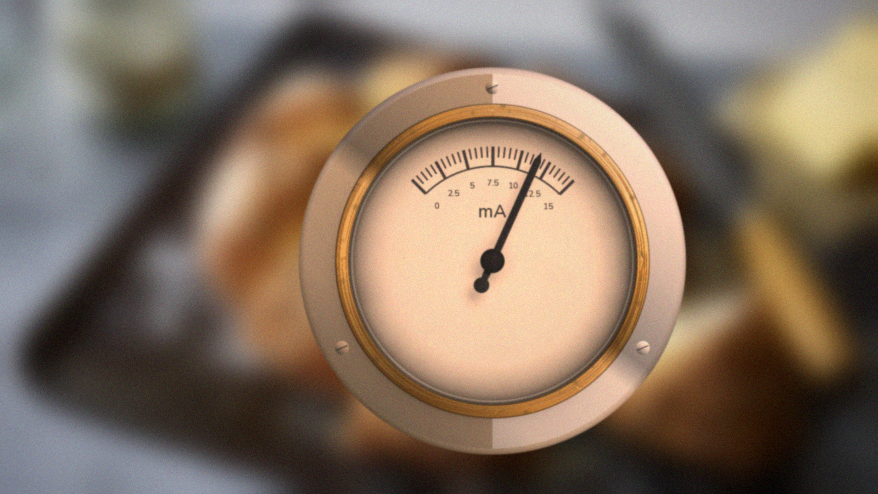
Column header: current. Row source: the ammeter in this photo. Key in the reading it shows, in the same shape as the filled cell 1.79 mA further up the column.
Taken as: 11.5 mA
